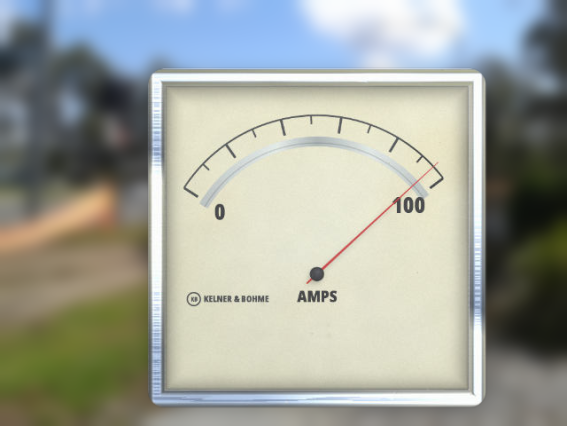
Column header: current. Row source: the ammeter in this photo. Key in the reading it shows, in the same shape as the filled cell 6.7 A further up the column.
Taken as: 95 A
